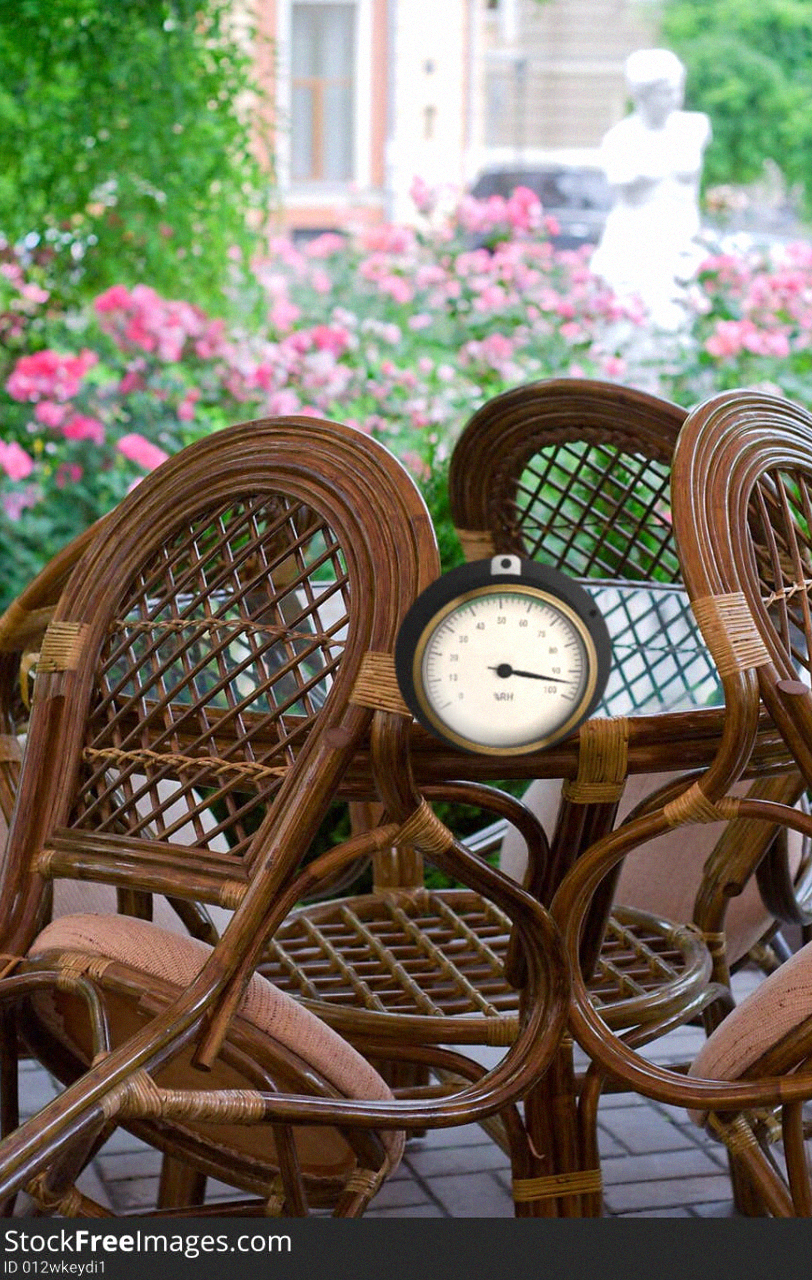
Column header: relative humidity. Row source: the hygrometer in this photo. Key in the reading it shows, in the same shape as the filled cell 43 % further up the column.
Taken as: 94 %
